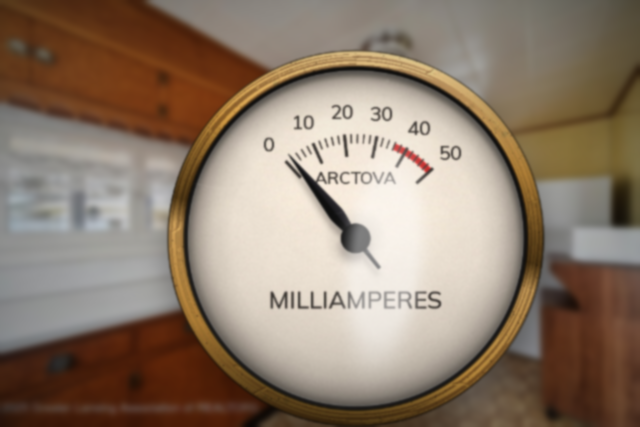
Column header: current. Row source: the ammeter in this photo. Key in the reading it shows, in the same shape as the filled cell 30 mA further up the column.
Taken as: 2 mA
